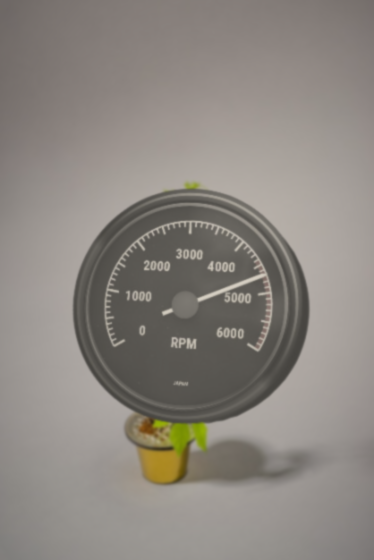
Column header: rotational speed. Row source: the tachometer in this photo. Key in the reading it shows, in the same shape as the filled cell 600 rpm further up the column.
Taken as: 4700 rpm
